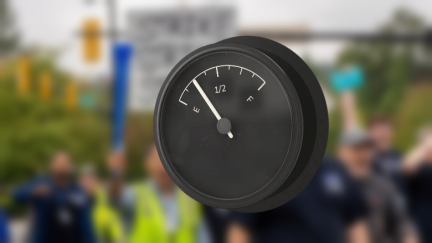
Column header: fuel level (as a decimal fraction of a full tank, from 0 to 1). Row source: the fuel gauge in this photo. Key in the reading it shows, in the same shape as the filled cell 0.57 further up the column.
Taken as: 0.25
